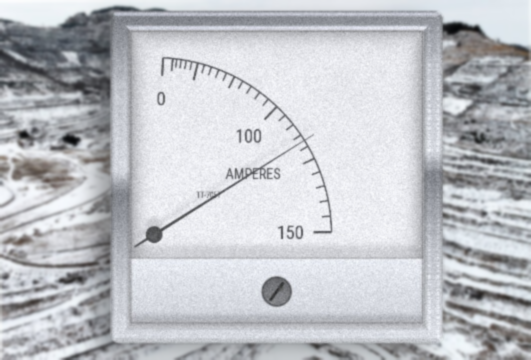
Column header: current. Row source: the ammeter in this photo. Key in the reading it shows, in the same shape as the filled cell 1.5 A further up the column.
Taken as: 117.5 A
